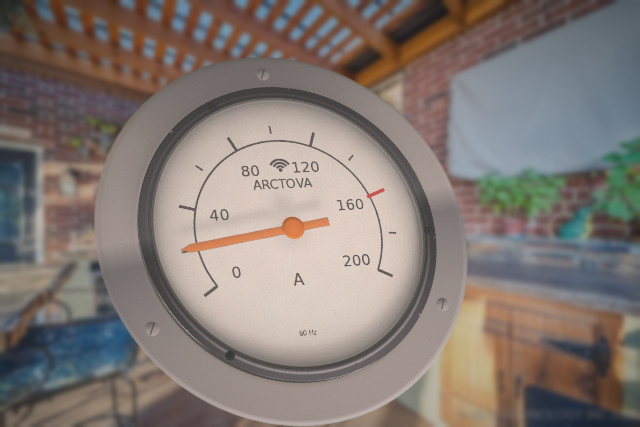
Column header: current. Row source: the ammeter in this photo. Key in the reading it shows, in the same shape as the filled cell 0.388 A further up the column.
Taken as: 20 A
